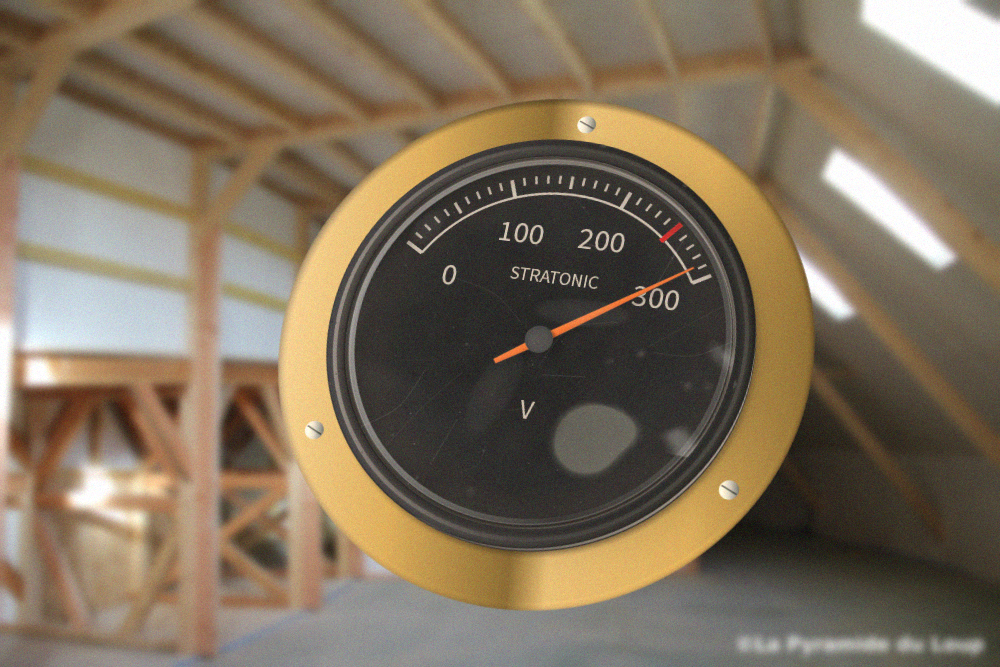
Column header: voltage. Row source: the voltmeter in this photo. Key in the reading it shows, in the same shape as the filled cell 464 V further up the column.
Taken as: 290 V
